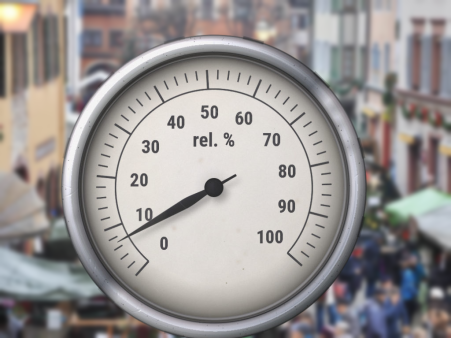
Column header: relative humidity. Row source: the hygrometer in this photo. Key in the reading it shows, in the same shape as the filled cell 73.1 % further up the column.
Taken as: 7 %
